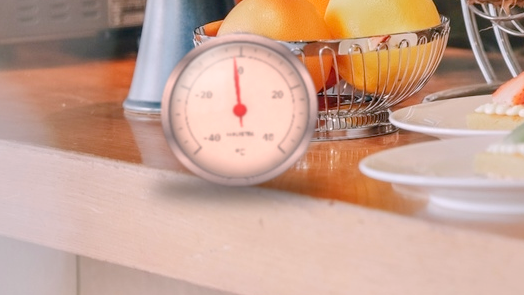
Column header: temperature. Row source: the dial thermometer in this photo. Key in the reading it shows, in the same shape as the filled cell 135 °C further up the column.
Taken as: -2 °C
